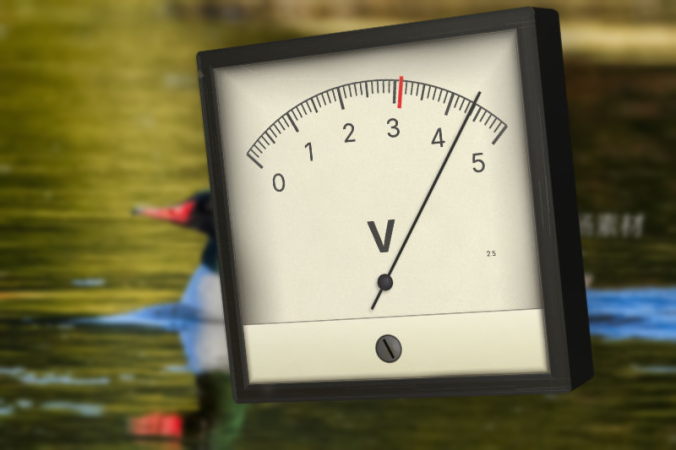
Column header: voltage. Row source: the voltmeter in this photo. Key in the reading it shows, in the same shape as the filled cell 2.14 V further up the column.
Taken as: 4.4 V
